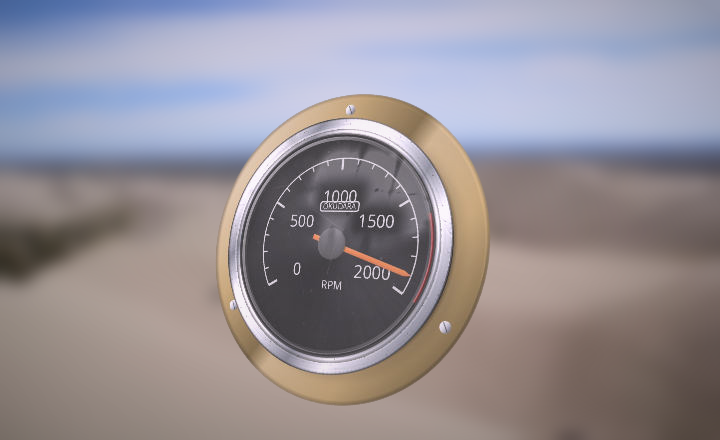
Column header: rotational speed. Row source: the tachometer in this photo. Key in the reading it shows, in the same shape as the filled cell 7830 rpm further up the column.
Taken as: 1900 rpm
